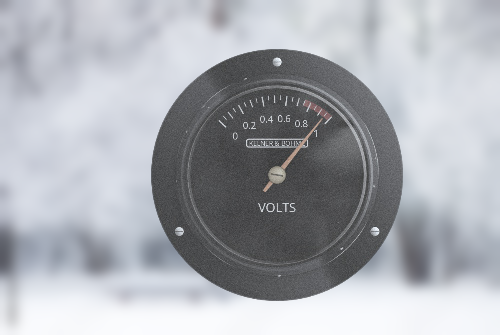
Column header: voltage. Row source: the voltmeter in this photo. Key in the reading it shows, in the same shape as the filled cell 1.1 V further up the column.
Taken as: 0.95 V
